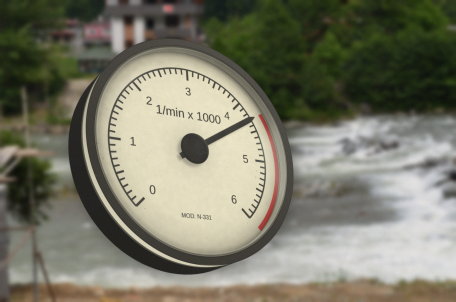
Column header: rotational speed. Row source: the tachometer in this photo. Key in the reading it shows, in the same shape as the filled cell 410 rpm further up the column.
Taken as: 4300 rpm
